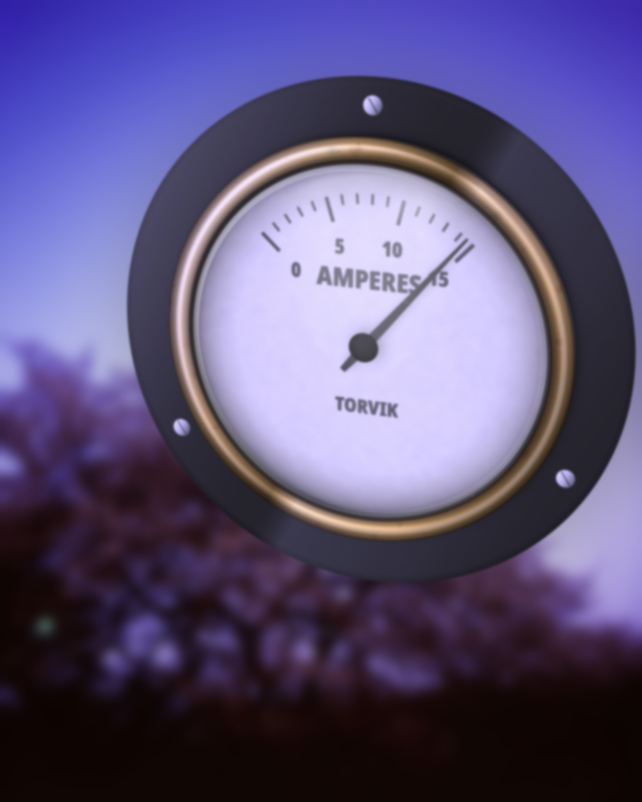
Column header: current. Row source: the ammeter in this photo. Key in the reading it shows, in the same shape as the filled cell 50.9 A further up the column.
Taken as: 14.5 A
